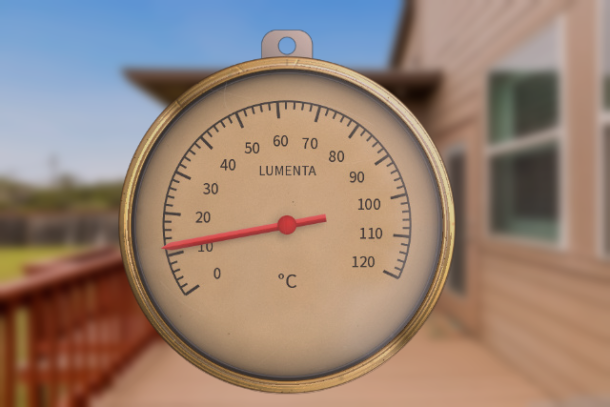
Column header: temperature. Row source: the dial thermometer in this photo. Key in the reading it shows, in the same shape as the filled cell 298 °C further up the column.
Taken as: 12 °C
